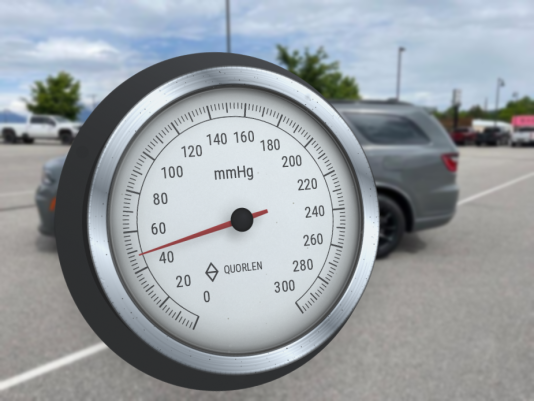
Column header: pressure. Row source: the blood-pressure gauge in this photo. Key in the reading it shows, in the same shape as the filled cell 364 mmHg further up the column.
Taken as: 48 mmHg
